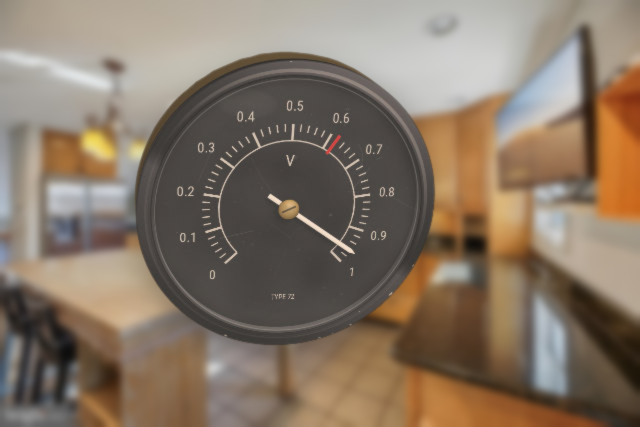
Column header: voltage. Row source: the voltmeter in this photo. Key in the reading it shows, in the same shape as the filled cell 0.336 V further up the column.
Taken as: 0.96 V
